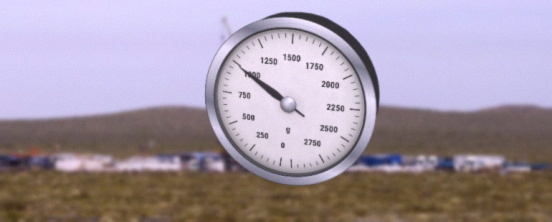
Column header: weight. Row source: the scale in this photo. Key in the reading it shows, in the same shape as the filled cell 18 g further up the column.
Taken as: 1000 g
